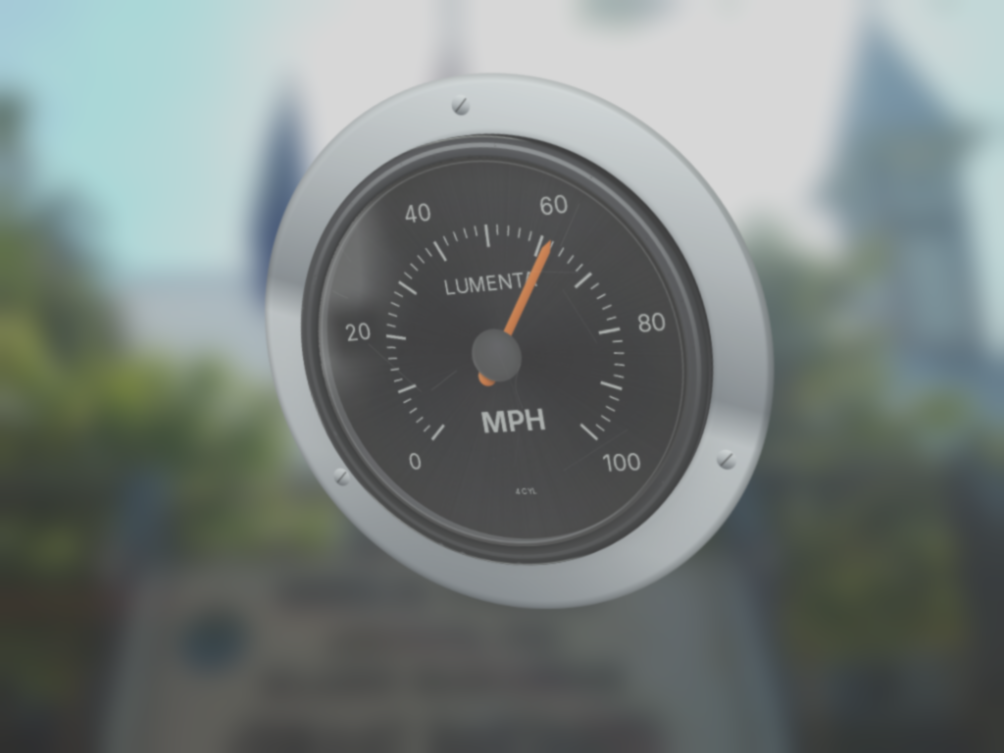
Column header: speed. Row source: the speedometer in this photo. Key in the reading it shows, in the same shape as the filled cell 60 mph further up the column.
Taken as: 62 mph
